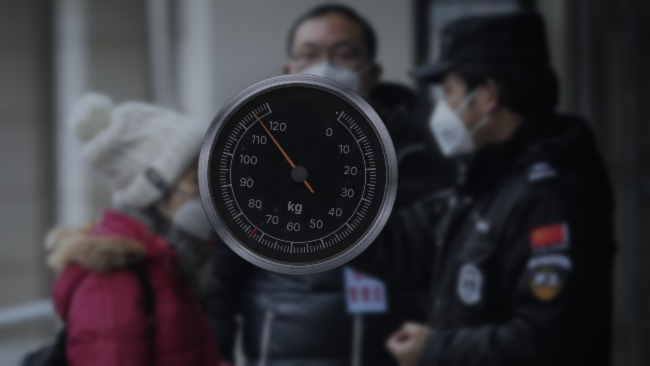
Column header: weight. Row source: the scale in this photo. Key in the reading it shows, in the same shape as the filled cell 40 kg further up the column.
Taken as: 115 kg
